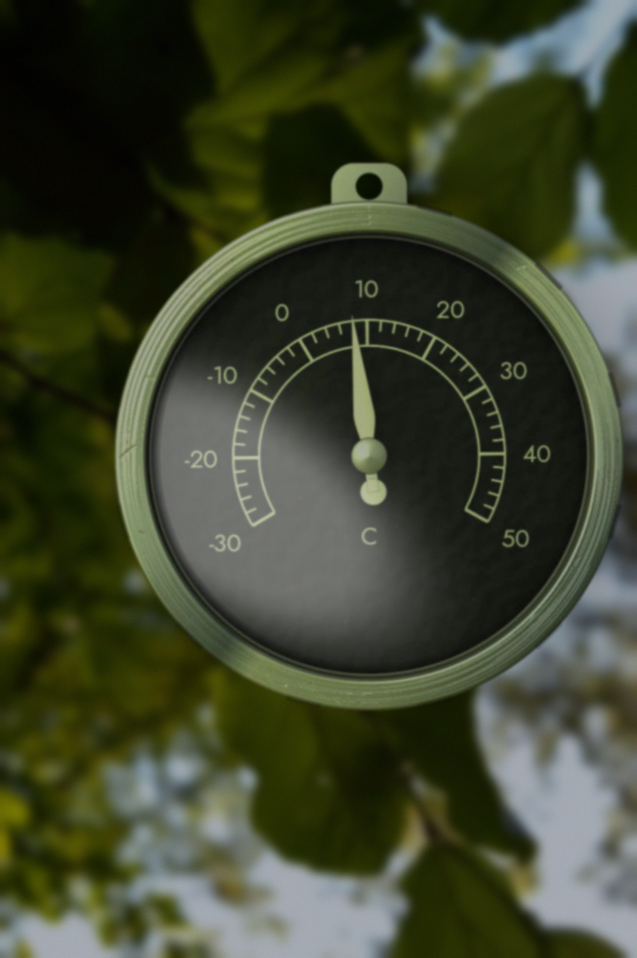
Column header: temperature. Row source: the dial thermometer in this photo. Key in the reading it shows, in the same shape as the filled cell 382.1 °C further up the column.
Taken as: 8 °C
